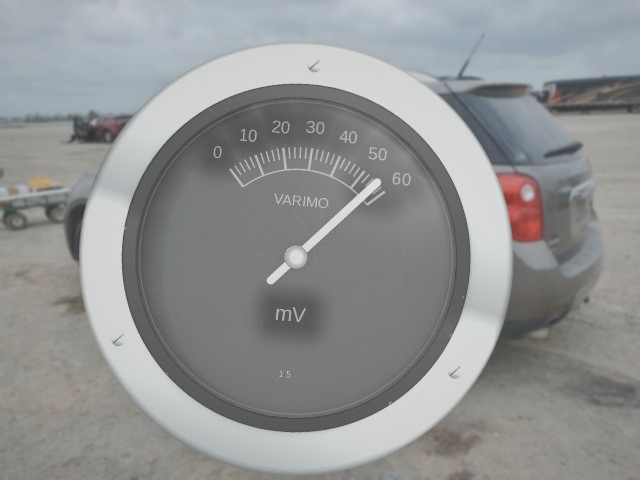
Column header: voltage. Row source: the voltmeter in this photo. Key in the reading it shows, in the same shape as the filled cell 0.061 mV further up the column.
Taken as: 56 mV
